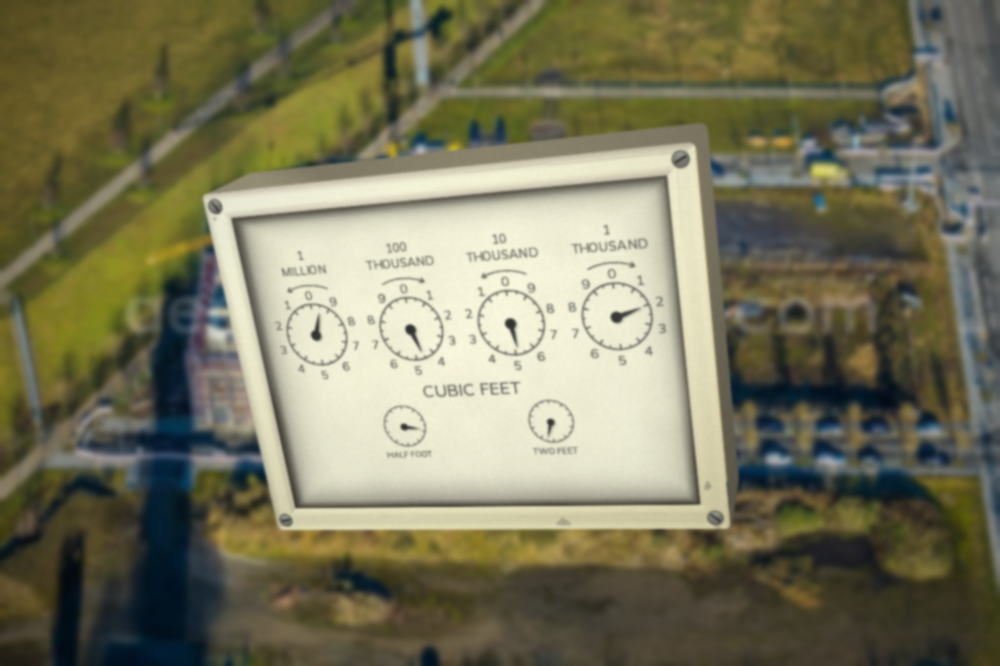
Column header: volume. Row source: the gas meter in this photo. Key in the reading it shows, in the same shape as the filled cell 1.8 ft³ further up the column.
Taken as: 945200 ft³
